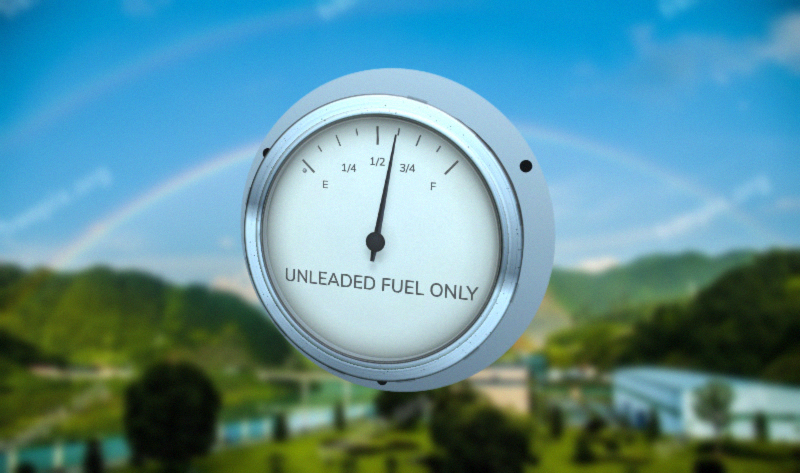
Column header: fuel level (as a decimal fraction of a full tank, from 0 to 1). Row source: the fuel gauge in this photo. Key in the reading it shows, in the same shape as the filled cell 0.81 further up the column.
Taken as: 0.625
